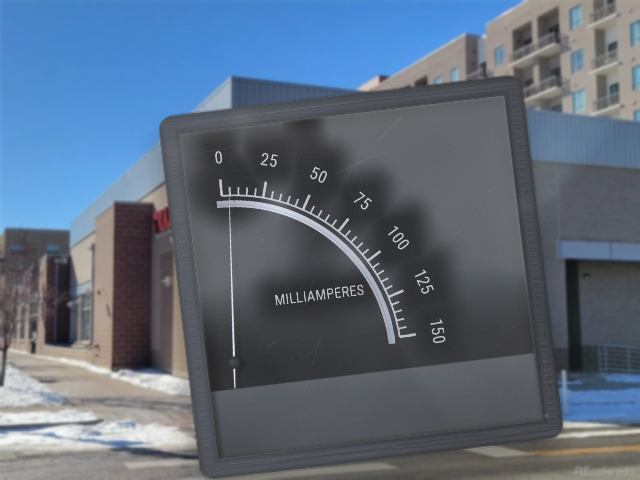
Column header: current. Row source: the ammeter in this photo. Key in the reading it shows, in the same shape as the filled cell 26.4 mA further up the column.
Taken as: 5 mA
